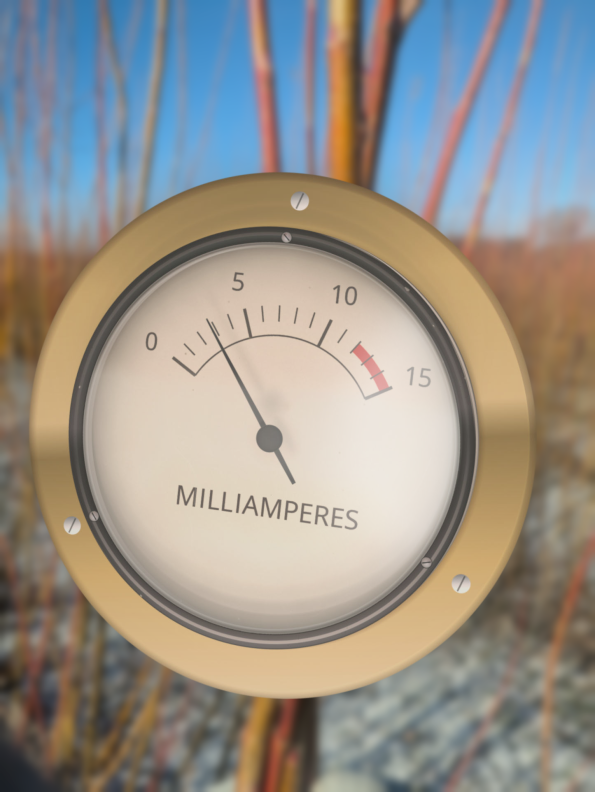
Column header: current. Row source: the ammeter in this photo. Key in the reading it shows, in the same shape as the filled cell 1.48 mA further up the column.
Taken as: 3 mA
